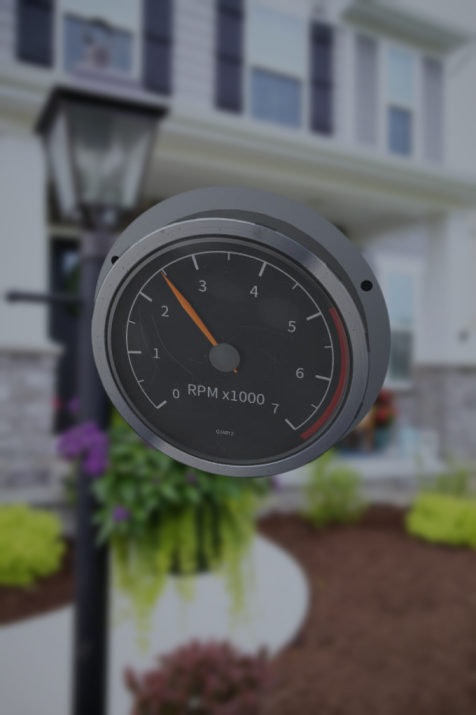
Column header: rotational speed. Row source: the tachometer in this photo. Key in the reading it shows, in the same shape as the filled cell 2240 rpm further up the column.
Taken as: 2500 rpm
